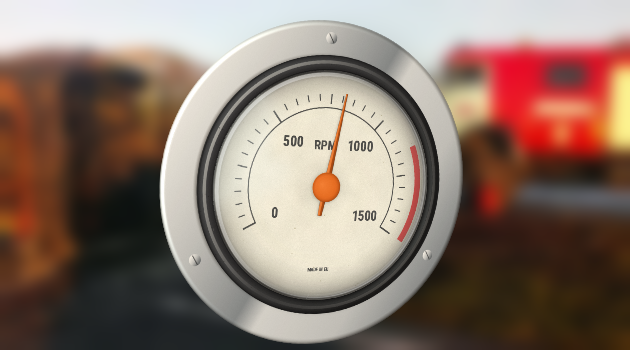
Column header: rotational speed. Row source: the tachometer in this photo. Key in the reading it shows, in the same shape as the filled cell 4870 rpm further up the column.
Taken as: 800 rpm
